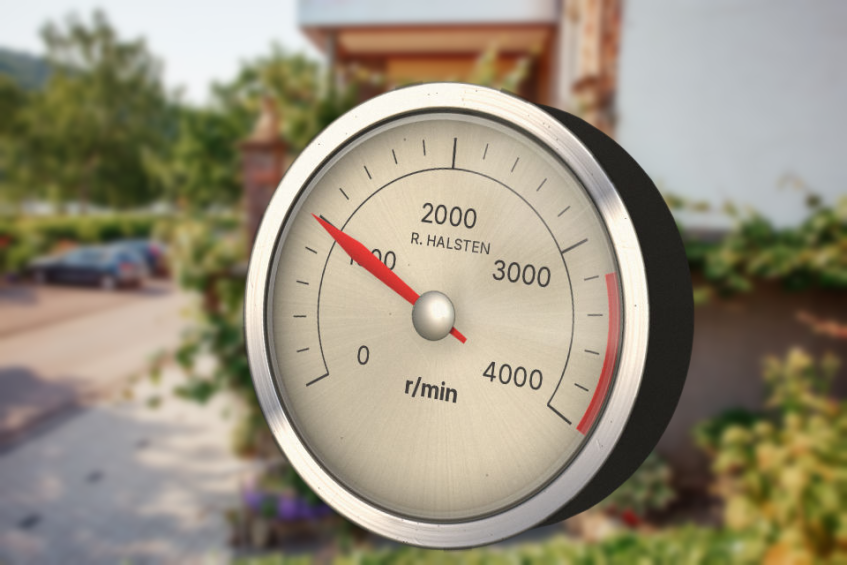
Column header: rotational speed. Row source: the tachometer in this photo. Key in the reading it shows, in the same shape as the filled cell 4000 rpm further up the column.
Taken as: 1000 rpm
